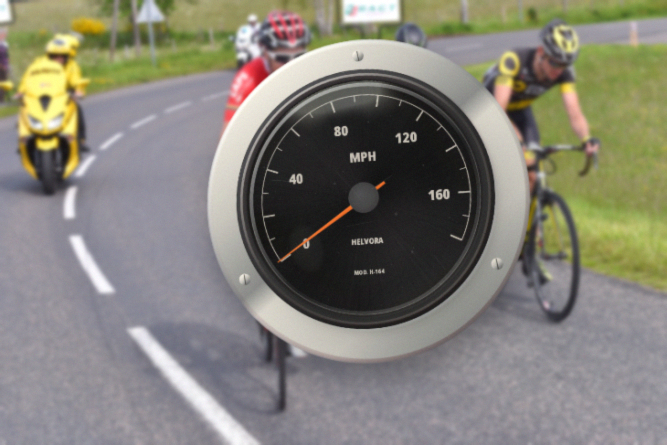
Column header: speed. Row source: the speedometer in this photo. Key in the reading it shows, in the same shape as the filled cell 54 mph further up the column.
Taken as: 0 mph
